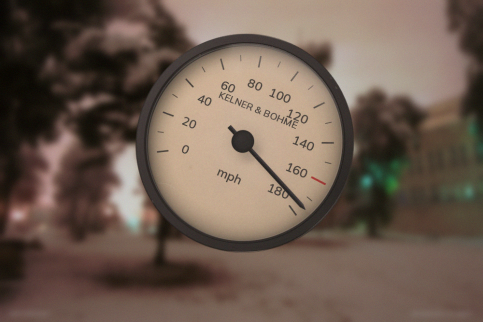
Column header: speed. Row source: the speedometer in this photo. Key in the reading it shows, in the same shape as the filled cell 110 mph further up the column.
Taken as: 175 mph
